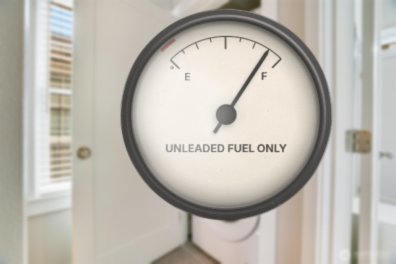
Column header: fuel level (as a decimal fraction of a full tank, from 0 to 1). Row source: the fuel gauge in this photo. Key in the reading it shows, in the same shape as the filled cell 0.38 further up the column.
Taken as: 0.875
